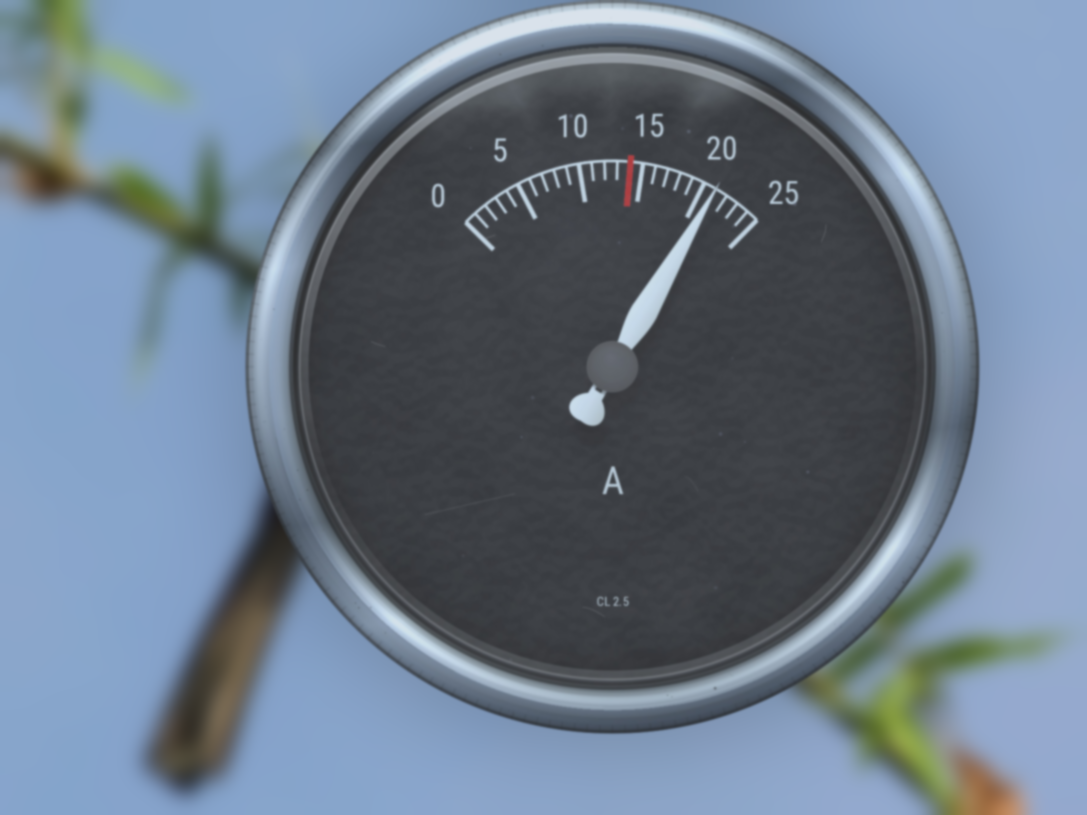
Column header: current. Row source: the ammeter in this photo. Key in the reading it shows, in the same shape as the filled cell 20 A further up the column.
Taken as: 21 A
